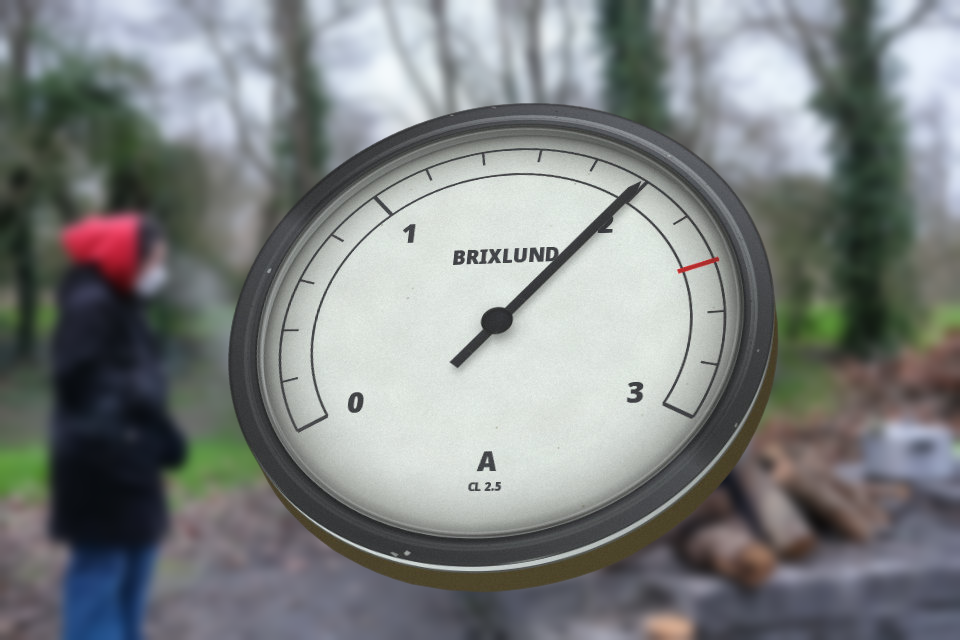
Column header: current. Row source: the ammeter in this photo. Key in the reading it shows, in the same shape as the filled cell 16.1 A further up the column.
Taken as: 2 A
